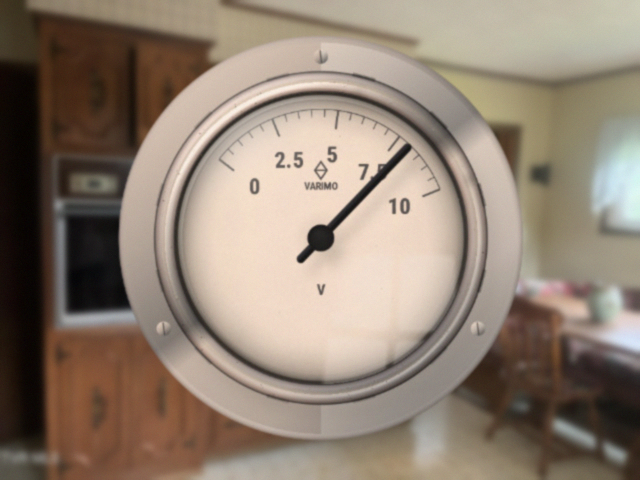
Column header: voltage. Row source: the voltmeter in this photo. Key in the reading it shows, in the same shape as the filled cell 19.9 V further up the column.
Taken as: 8 V
